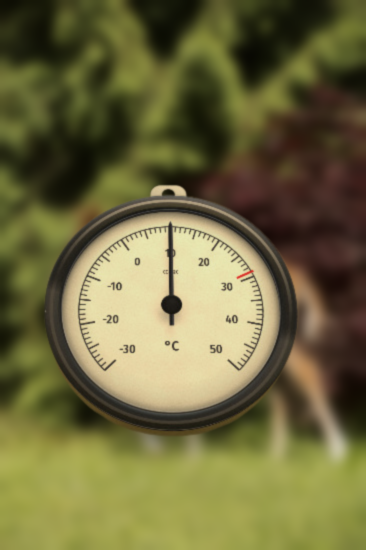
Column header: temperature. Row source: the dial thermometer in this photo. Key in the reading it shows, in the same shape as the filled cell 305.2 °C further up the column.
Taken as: 10 °C
